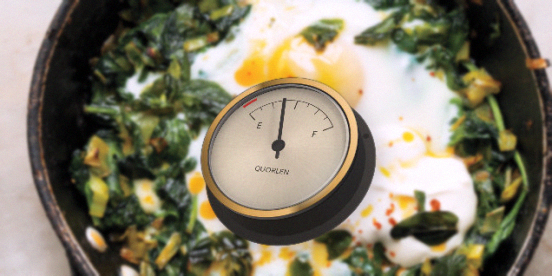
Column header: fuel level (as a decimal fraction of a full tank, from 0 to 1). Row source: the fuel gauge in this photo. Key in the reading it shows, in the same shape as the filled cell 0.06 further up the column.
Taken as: 0.375
